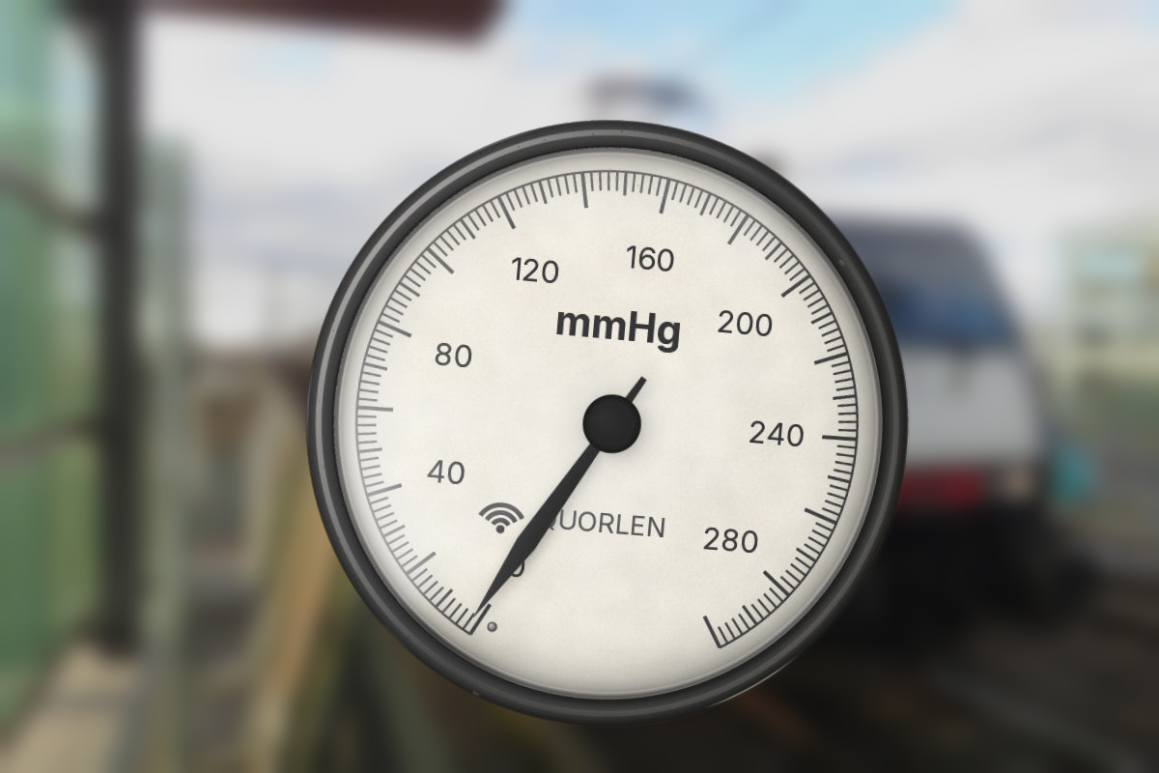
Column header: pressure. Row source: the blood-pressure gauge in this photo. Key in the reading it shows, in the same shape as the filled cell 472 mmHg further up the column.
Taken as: 2 mmHg
